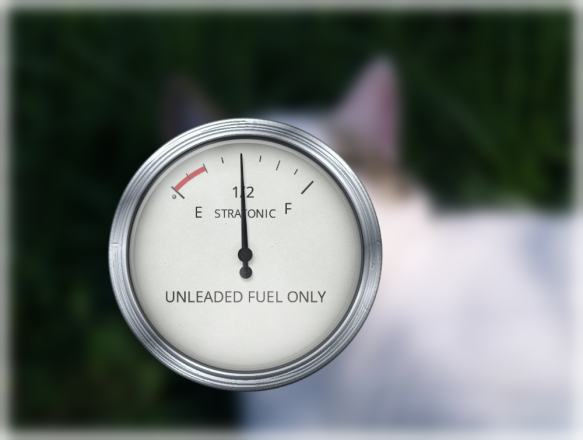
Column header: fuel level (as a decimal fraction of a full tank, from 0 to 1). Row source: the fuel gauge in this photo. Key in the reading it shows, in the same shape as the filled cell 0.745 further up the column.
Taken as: 0.5
